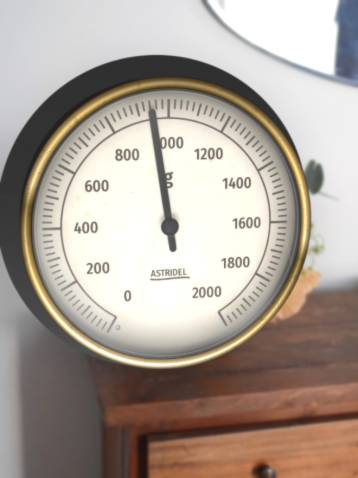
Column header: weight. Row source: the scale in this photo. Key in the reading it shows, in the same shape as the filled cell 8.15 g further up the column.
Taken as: 940 g
